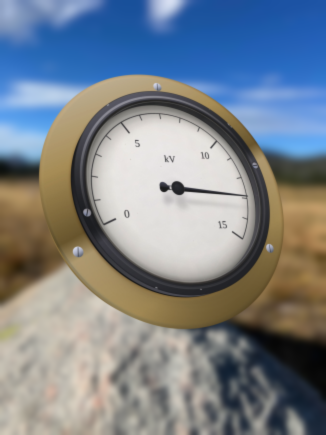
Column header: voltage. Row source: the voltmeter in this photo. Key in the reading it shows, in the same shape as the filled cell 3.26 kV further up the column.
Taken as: 13 kV
